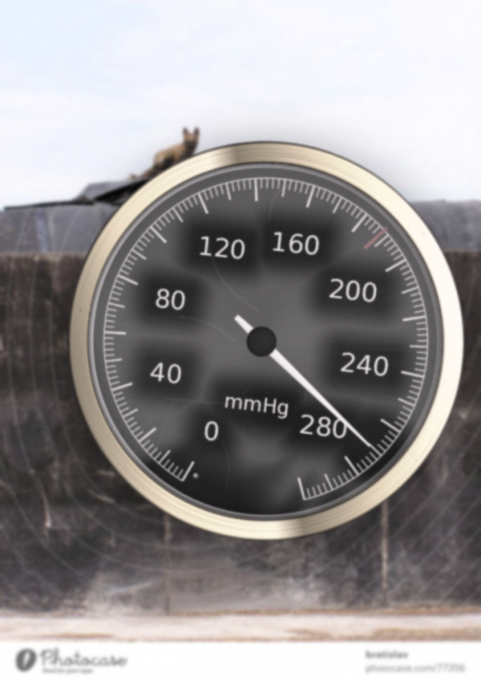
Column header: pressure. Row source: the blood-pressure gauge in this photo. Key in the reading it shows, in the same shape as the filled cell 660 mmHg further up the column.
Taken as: 270 mmHg
